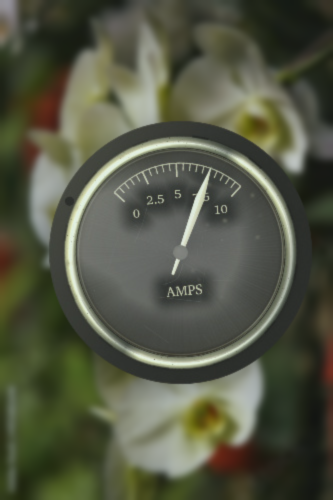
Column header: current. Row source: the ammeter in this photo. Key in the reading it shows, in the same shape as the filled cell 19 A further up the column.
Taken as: 7.5 A
